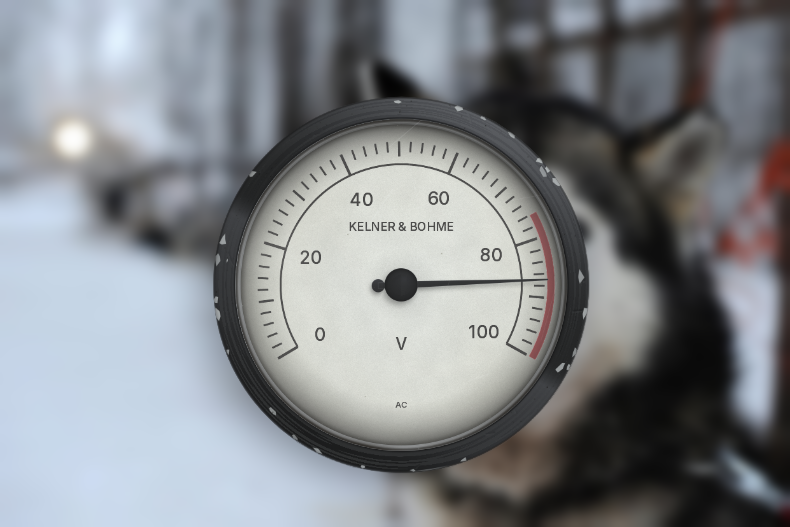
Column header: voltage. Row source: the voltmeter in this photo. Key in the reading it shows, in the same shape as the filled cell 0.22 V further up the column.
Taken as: 87 V
